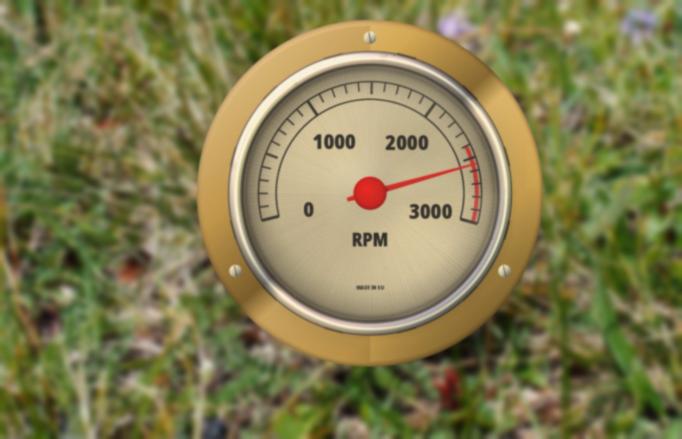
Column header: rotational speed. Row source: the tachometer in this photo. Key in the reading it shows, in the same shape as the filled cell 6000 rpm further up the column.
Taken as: 2550 rpm
